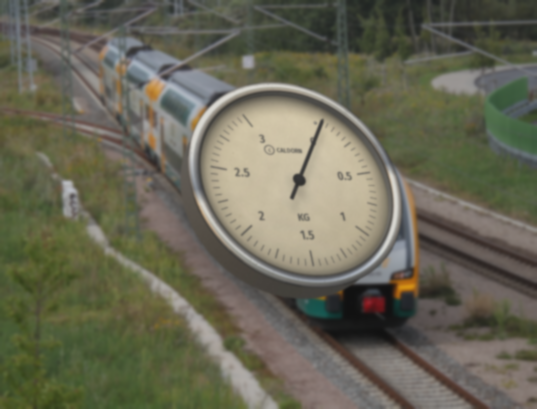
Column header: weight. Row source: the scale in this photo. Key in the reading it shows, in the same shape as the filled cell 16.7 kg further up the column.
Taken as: 0 kg
